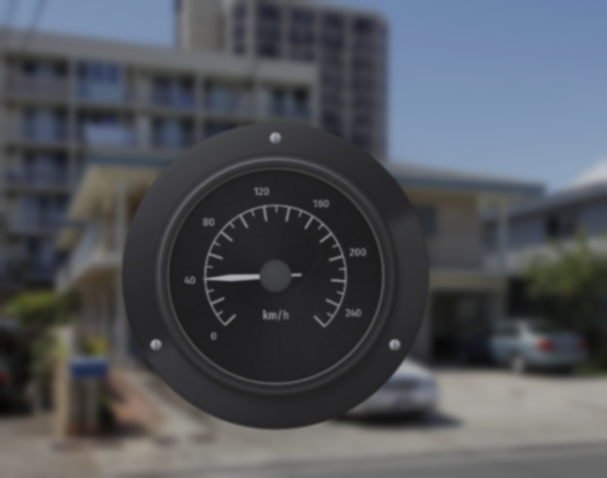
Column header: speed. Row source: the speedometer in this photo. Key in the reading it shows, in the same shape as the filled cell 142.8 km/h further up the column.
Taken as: 40 km/h
